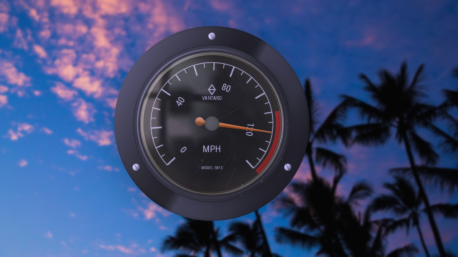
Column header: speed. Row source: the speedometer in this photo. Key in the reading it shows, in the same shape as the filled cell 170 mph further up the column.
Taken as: 120 mph
